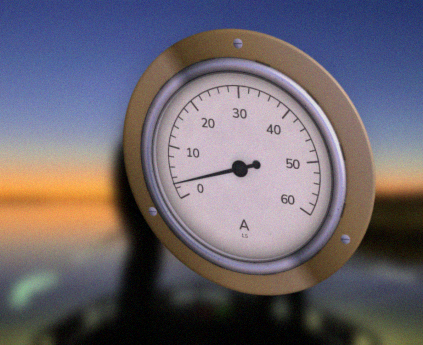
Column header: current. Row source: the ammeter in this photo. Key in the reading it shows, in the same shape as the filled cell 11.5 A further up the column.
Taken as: 3 A
